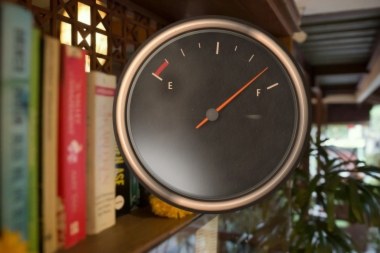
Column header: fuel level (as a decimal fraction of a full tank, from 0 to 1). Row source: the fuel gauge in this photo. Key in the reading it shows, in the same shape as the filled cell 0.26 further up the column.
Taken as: 0.875
